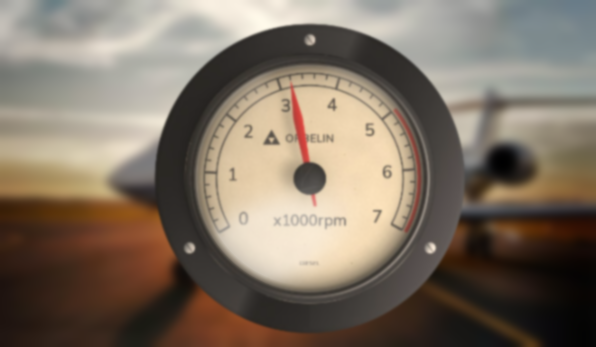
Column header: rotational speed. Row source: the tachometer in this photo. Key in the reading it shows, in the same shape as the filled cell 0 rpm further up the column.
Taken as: 3200 rpm
